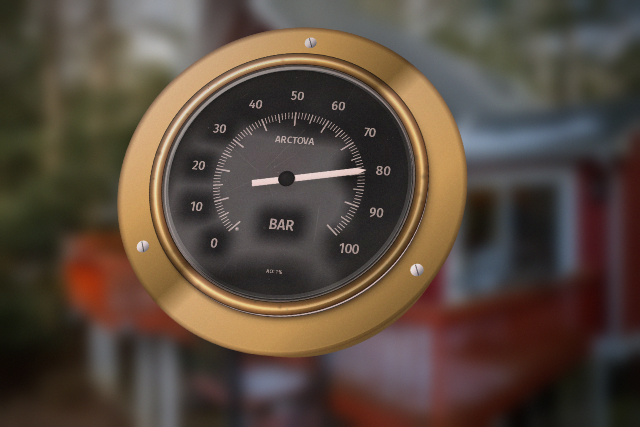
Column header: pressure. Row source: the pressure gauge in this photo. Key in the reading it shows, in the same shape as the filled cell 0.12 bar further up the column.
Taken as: 80 bar
